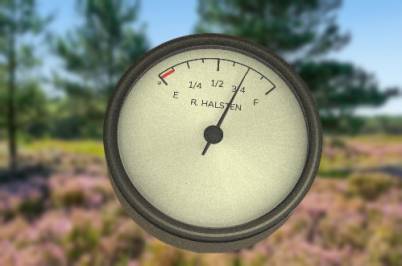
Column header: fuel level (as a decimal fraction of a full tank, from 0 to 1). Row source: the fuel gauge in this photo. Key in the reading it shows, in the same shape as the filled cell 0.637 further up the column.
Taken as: 0.75
